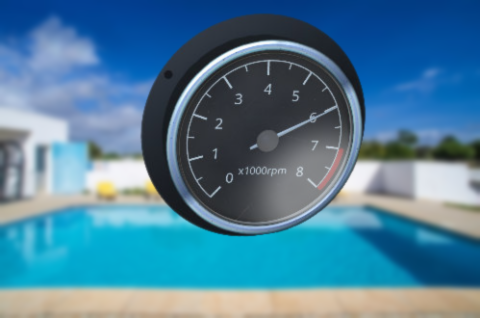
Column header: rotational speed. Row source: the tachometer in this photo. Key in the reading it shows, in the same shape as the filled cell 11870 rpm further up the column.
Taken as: 6000 rpm
